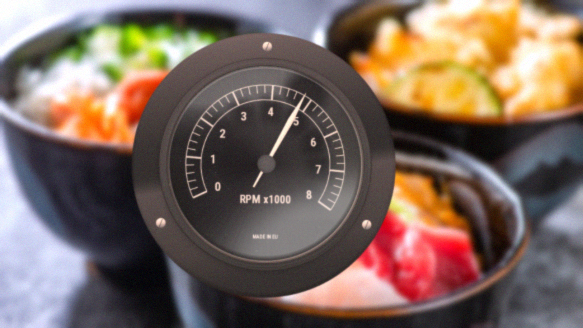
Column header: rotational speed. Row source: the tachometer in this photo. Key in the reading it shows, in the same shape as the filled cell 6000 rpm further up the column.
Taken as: 4800 rpm
